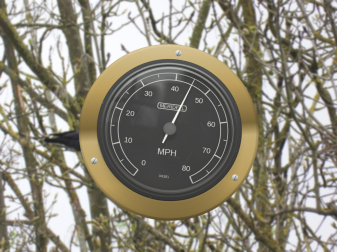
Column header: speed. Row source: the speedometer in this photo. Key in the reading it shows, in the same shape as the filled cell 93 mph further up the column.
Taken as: 45 mph
